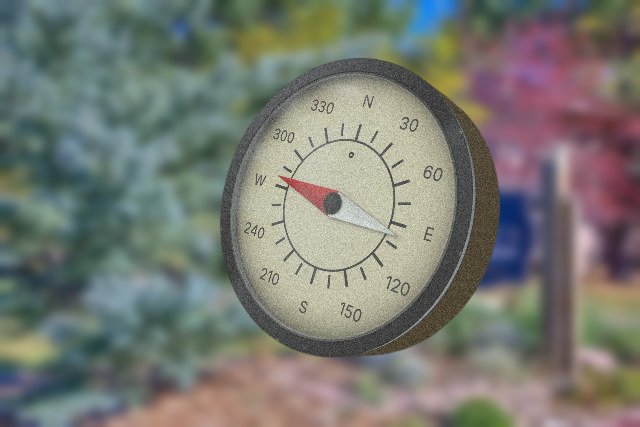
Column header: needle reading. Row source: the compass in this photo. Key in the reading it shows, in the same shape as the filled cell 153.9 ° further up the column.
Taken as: 277.5 °
